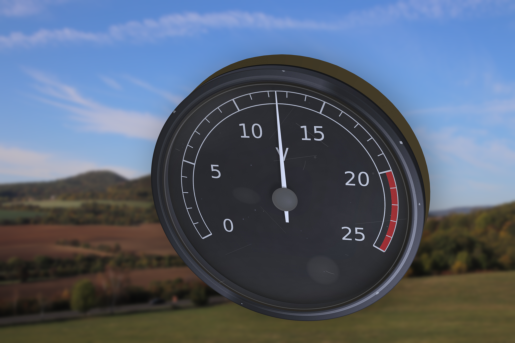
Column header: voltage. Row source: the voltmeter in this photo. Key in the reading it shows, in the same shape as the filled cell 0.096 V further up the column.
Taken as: 12.5 V
